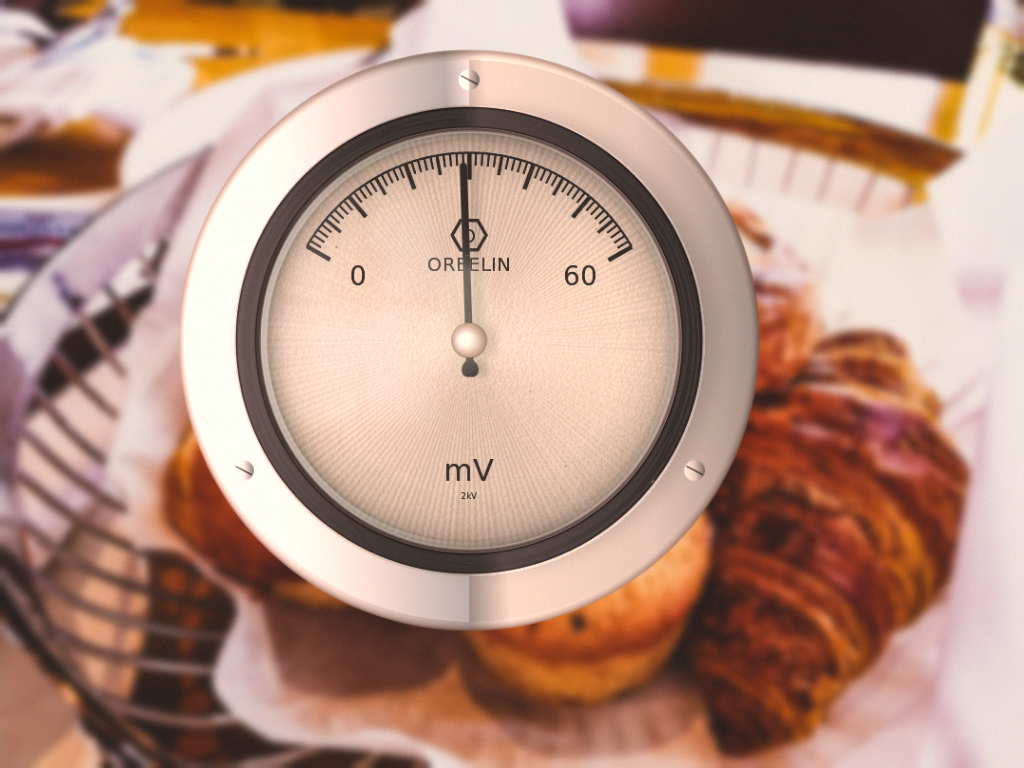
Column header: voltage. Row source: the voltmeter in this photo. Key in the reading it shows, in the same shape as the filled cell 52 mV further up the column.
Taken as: 29 mV
